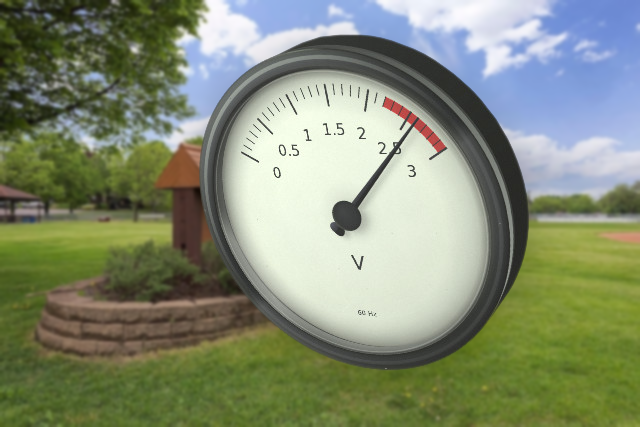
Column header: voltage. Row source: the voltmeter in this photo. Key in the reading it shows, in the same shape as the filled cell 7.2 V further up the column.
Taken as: 2.6 V
